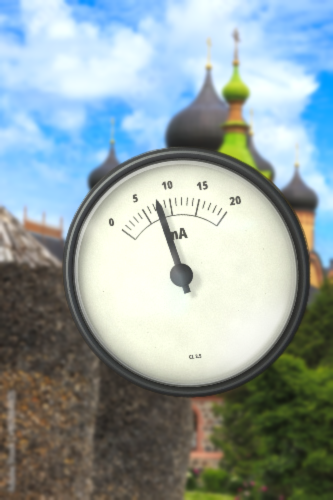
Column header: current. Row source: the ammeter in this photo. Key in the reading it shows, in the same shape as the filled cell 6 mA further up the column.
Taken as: 8 mA
